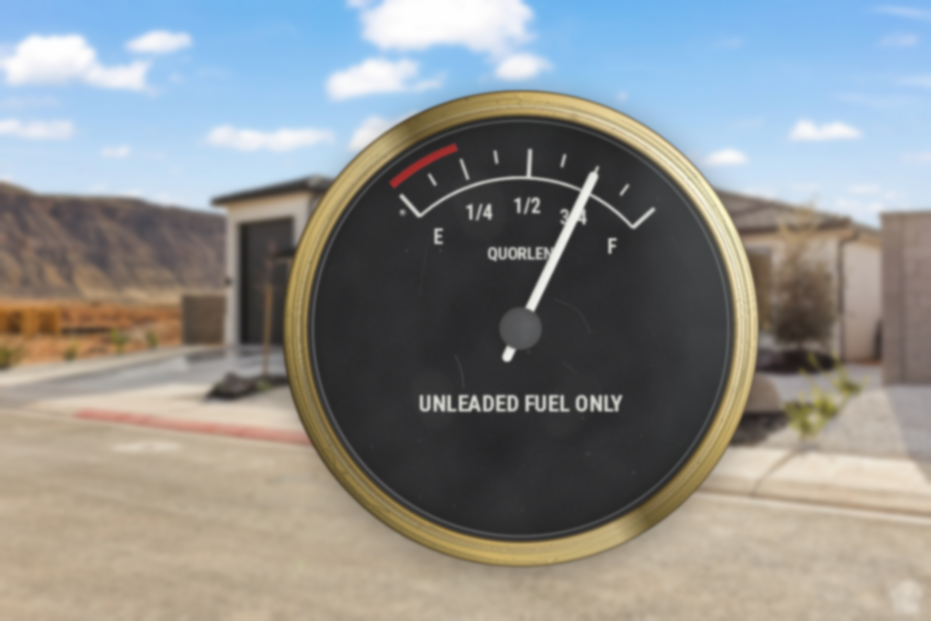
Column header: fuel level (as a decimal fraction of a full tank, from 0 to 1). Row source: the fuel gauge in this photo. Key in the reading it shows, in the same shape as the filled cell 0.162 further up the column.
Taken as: 0.75
